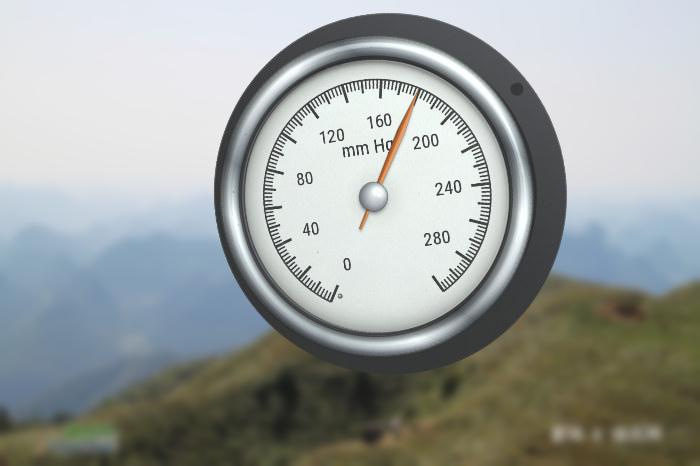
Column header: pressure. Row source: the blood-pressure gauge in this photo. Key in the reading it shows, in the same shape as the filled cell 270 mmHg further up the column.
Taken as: 180 mmHg
